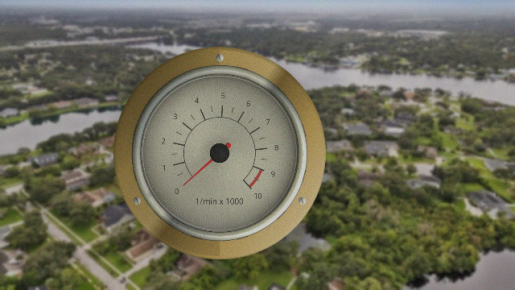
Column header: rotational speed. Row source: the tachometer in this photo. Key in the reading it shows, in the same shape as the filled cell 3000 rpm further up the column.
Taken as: 0 rpm
